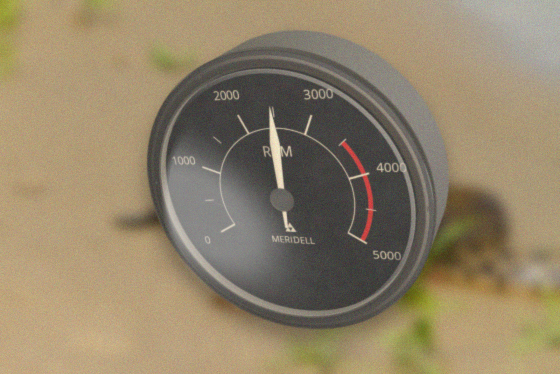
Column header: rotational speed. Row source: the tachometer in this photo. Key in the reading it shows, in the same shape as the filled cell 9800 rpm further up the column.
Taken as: 2500 rpm
